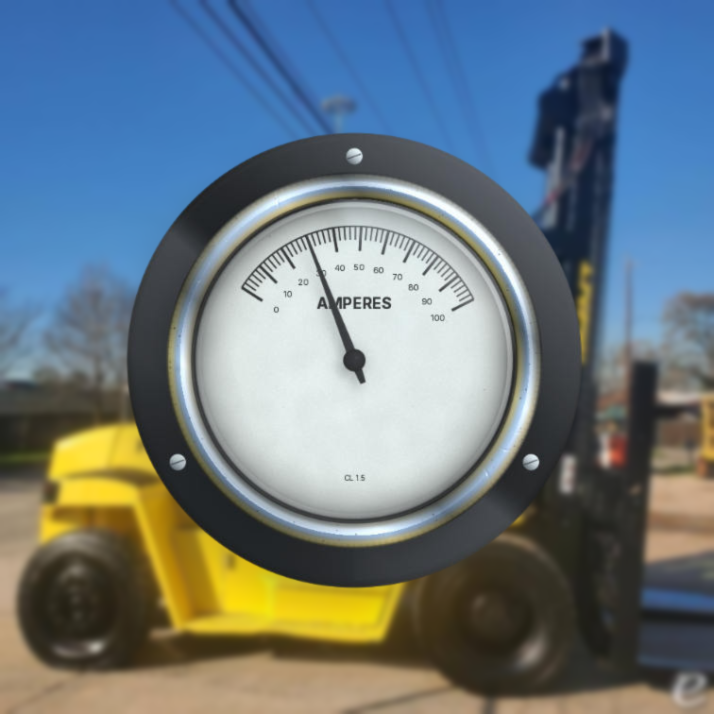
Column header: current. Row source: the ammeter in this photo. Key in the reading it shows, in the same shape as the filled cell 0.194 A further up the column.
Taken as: 30 A
